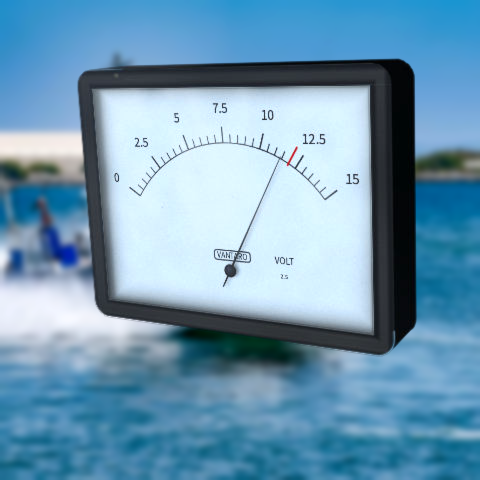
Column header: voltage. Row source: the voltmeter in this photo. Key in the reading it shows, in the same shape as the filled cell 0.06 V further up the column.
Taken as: 11.5 V
